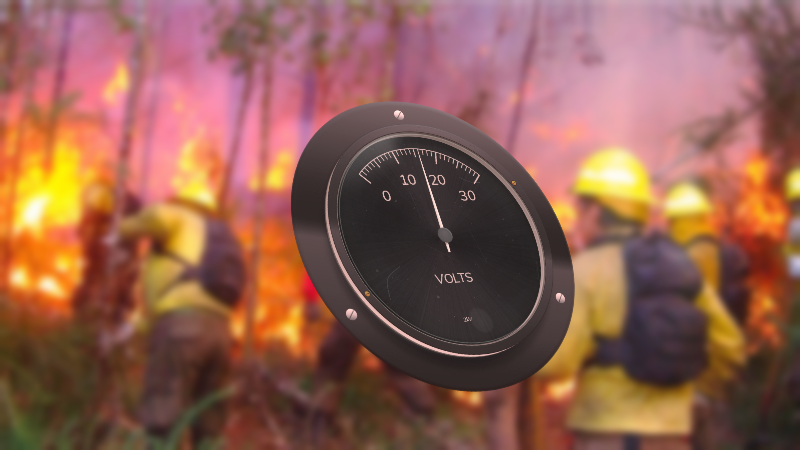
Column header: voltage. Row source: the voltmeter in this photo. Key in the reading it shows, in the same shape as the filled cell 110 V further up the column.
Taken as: 15 V
